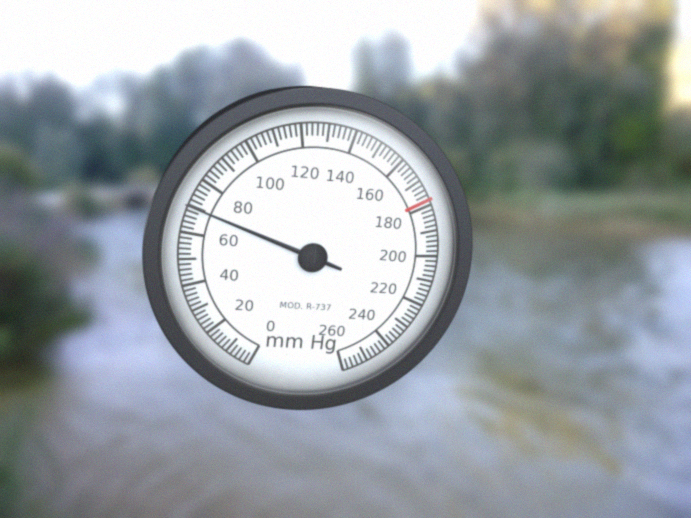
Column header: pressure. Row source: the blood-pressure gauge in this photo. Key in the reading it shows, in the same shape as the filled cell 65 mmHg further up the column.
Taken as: 70 mmHg
